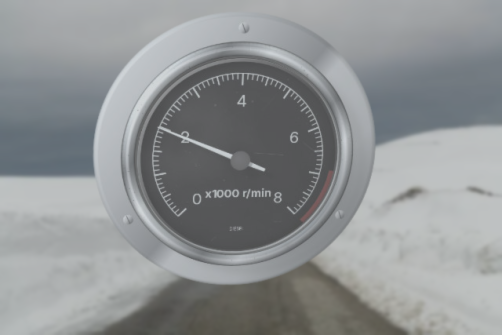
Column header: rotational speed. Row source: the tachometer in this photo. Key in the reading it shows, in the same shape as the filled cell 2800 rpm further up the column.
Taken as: 2000 rpm
